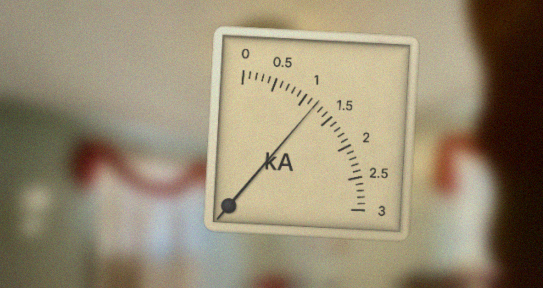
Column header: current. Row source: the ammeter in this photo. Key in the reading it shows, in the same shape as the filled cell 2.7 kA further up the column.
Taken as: 1.2 kA
